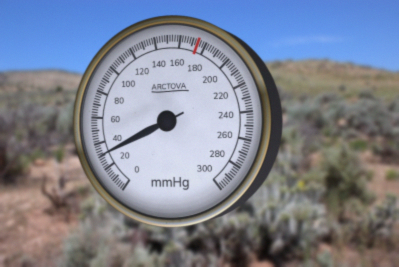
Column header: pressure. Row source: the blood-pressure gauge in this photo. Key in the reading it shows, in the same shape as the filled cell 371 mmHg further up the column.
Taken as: 30 mmHg
